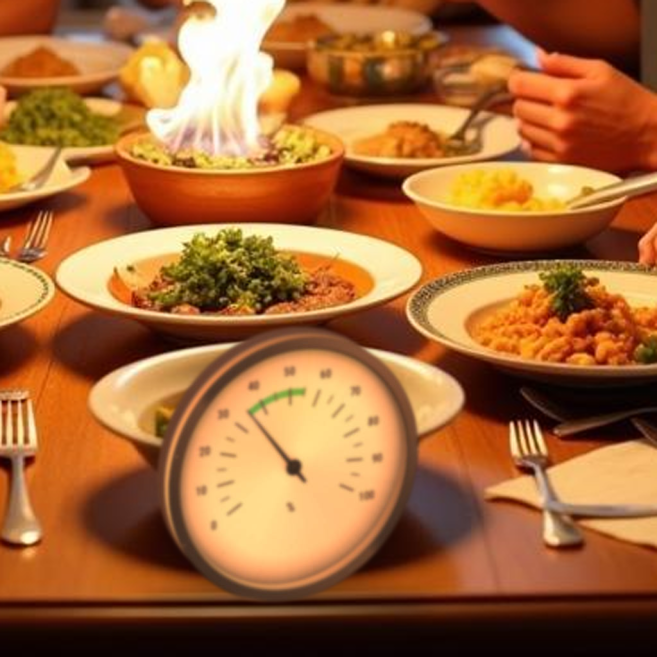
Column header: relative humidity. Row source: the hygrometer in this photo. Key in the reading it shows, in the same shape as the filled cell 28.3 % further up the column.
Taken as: 35 %
